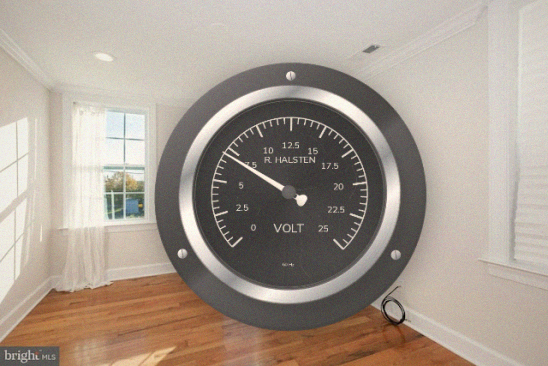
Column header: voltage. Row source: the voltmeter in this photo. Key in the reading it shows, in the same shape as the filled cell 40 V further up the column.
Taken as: 7 V
